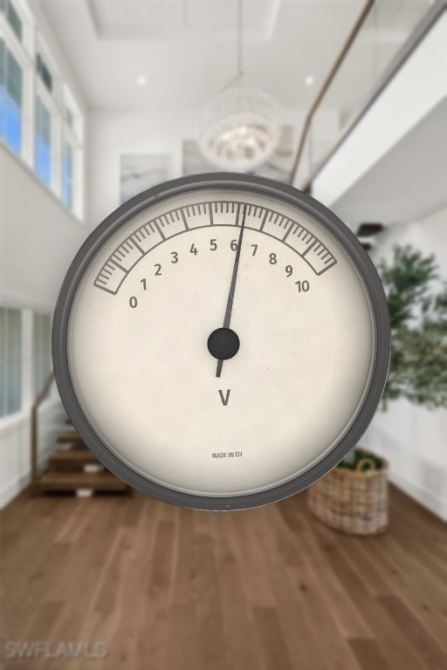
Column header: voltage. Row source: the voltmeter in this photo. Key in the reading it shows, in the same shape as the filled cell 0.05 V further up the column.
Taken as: 6.2 V
